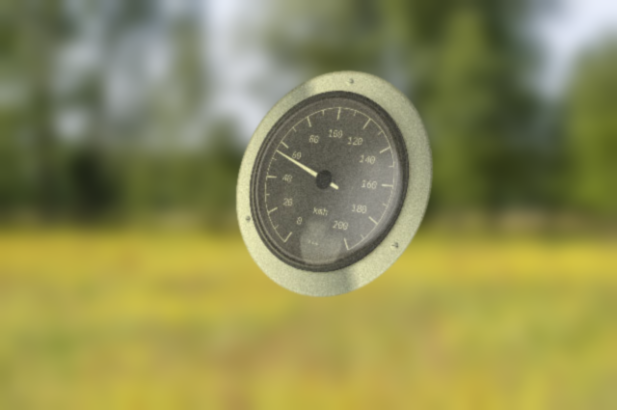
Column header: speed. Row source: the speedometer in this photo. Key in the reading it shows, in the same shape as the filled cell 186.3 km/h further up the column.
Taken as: 55 km/h
